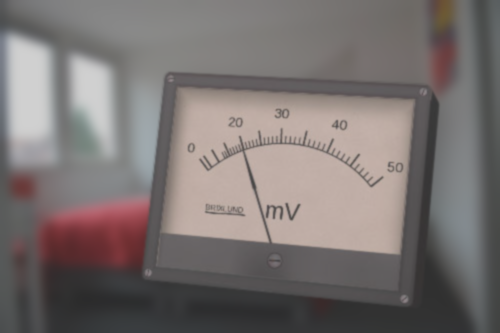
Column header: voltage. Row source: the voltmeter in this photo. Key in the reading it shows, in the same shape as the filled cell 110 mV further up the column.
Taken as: 20 mV
